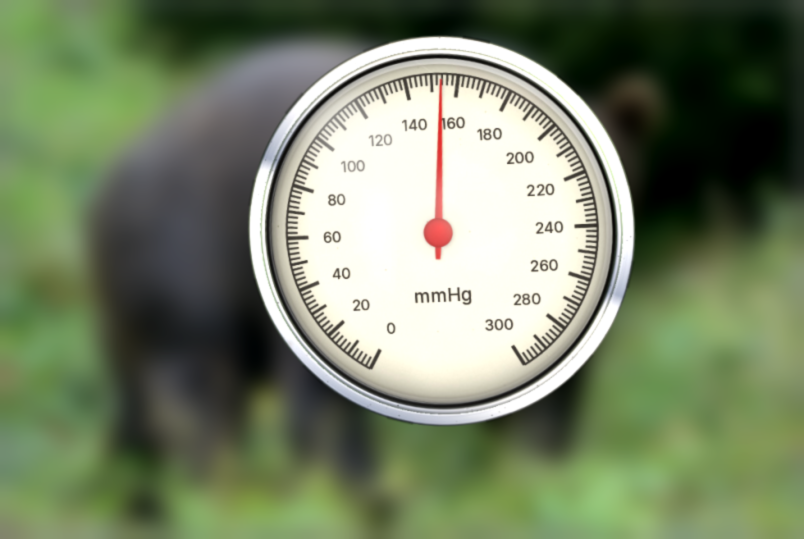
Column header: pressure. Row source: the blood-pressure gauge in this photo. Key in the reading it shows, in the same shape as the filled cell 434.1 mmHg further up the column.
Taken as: 154 mmHg
